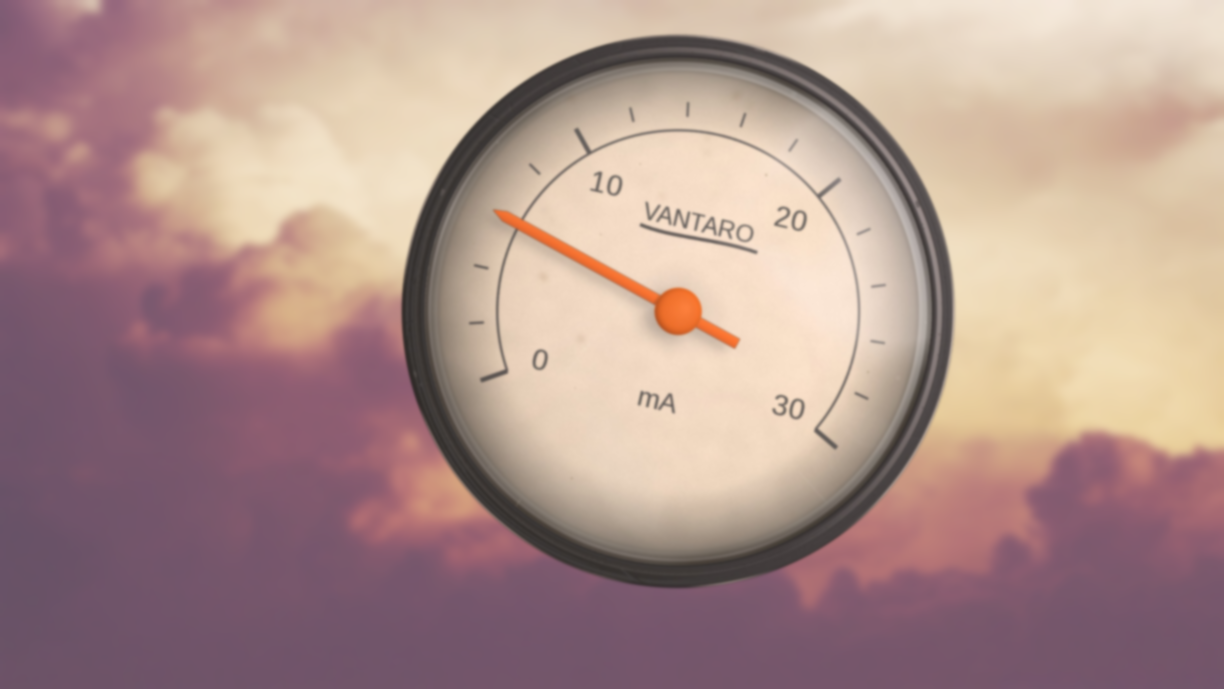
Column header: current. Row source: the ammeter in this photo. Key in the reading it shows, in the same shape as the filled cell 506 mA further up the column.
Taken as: 6 mA
